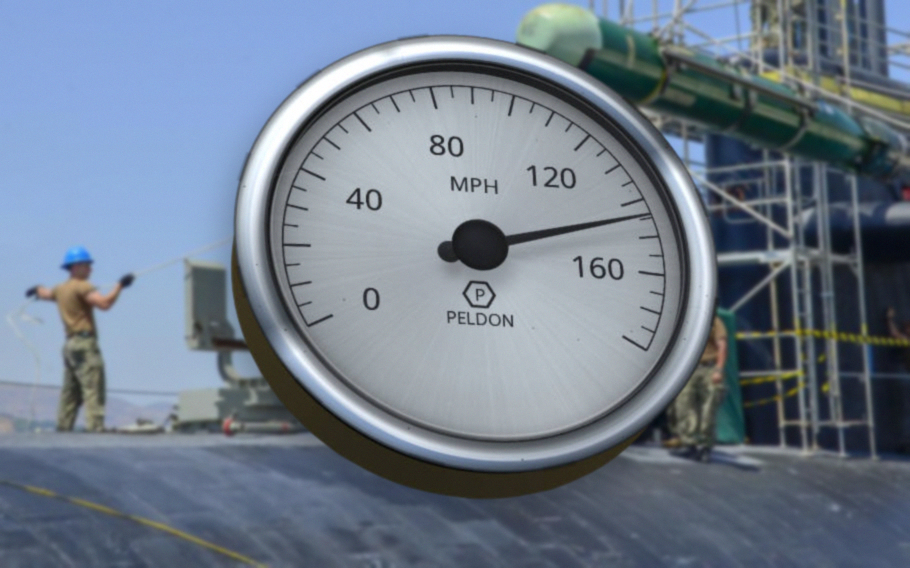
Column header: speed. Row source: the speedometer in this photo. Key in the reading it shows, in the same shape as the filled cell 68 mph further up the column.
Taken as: 145 mph
